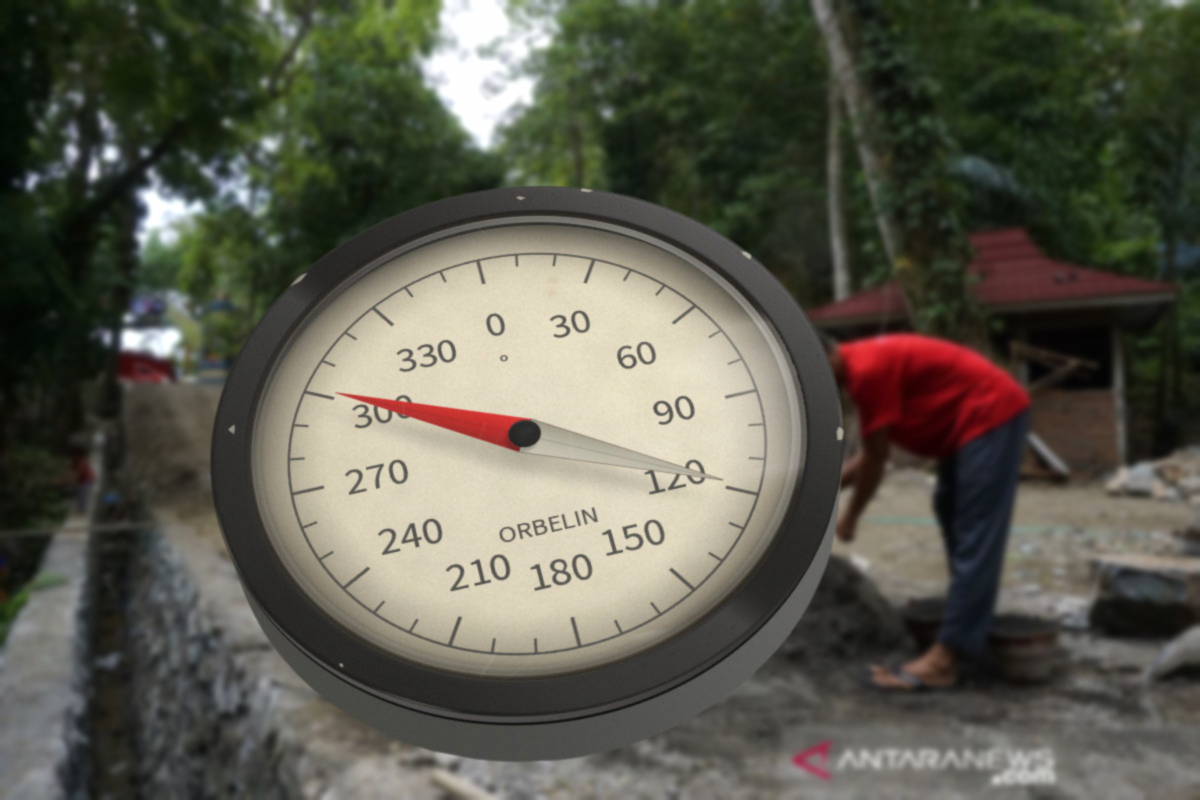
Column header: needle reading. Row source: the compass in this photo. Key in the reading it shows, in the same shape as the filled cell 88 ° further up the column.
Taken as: 300 °
